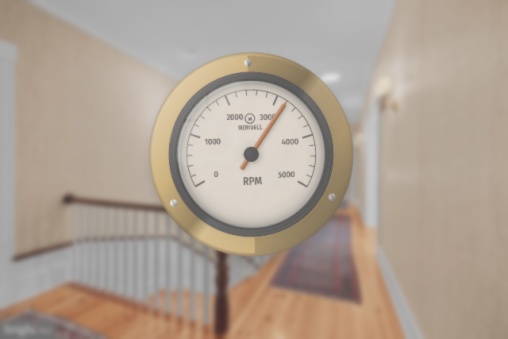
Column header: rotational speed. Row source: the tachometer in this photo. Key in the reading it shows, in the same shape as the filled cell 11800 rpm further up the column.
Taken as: 3200 rpm
